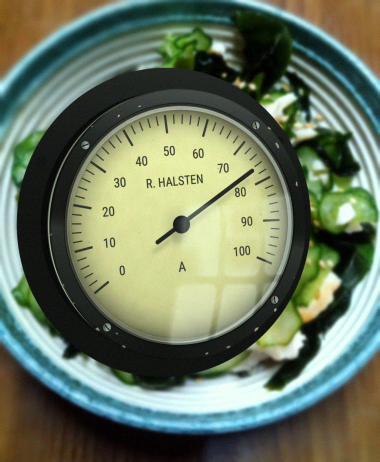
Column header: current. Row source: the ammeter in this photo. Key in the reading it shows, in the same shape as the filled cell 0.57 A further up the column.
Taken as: 76 A
